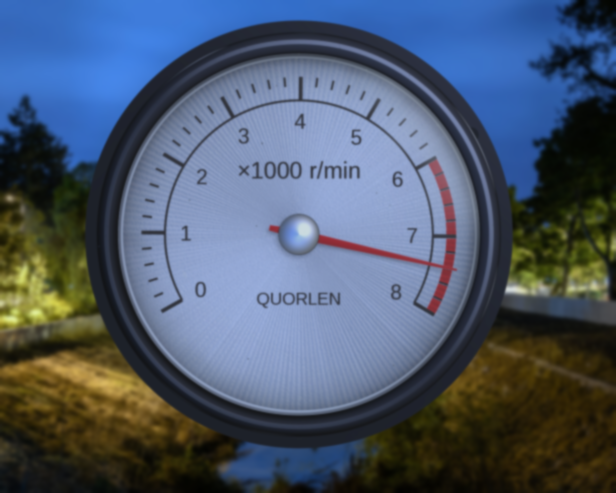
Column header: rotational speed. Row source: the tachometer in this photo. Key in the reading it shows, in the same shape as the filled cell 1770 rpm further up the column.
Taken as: 7400 rpm
